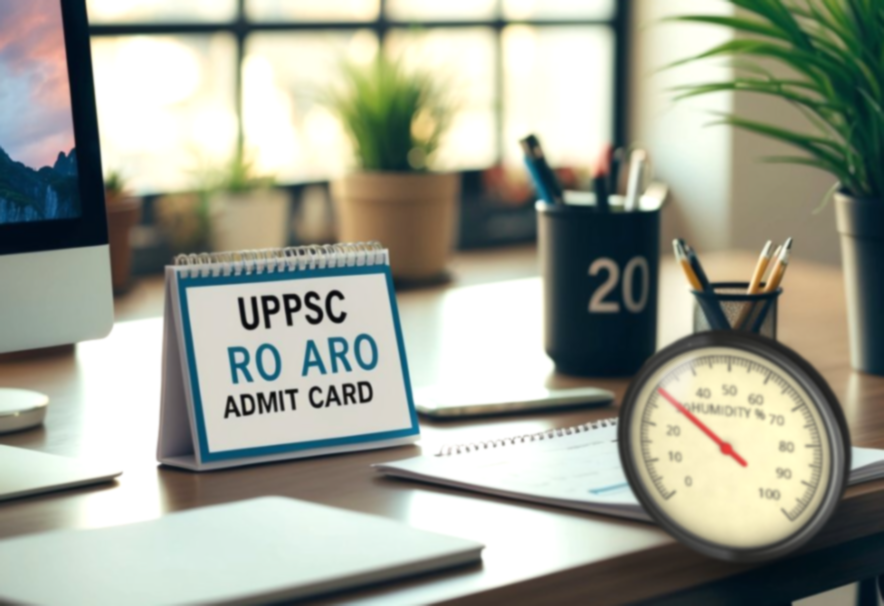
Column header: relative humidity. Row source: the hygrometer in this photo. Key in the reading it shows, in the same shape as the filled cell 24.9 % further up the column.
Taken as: 30 %
